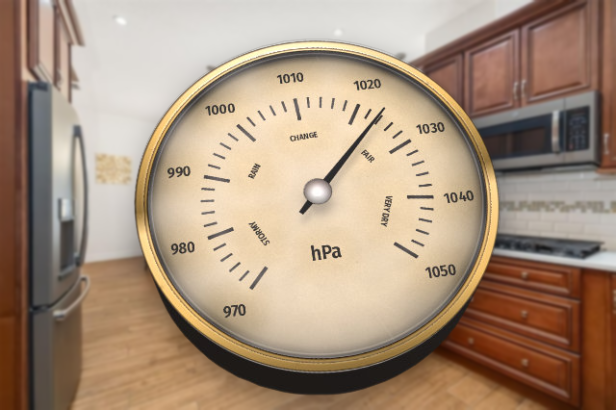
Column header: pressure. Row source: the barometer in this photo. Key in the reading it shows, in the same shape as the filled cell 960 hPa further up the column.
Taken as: 1024 hPa
